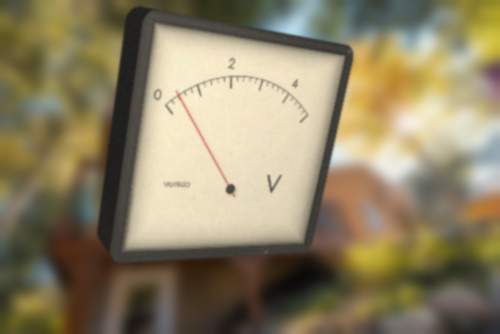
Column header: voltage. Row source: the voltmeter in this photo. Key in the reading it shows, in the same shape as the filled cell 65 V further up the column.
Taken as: 0.4 V
